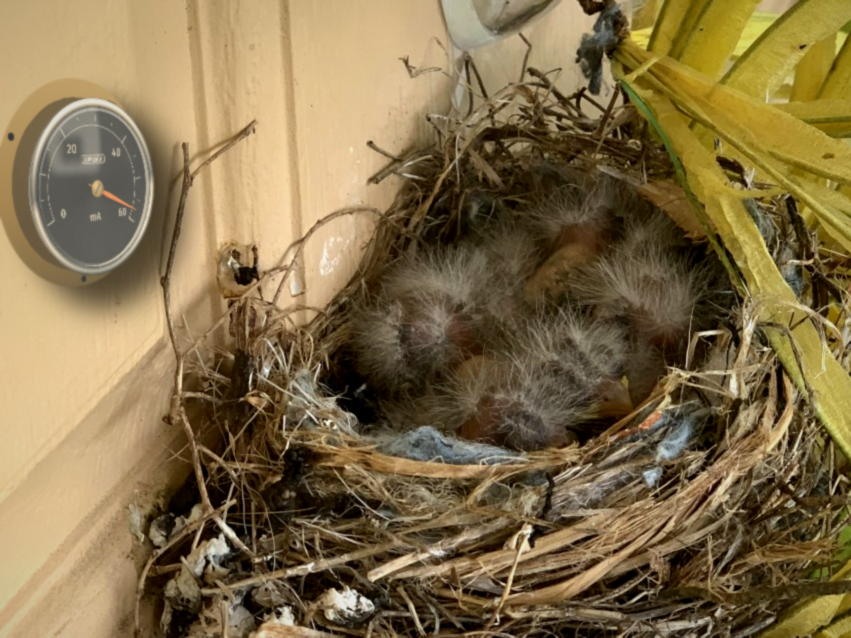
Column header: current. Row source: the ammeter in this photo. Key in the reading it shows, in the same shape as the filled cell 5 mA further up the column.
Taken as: 57.5 mA
